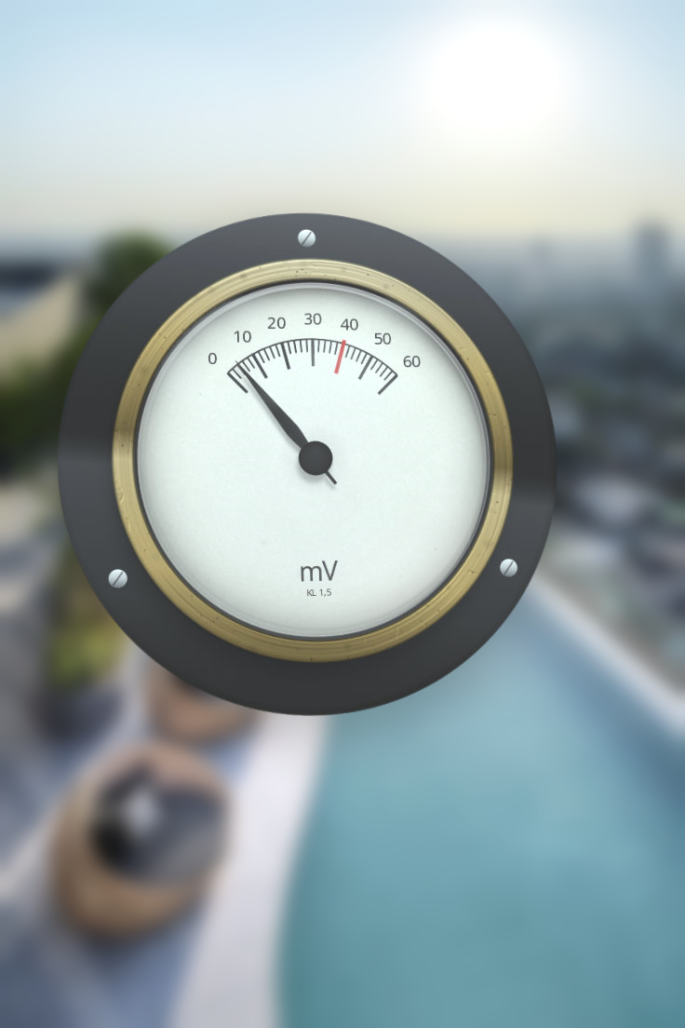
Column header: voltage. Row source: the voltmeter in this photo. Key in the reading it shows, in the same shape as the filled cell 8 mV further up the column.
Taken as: 4 mV
